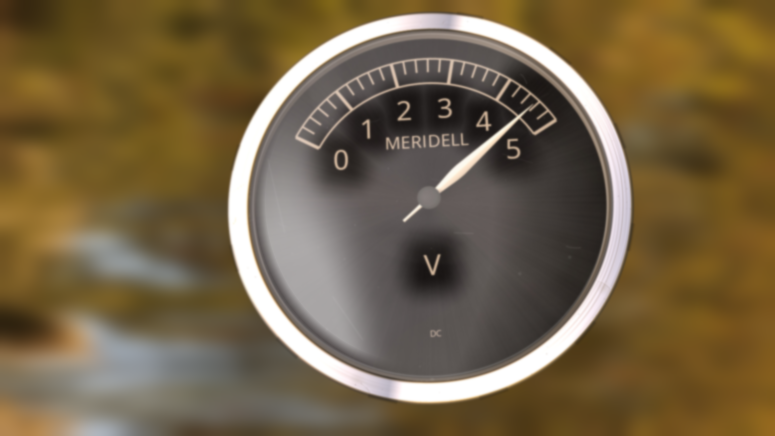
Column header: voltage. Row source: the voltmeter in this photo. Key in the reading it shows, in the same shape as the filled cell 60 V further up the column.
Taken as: 4.6 V
